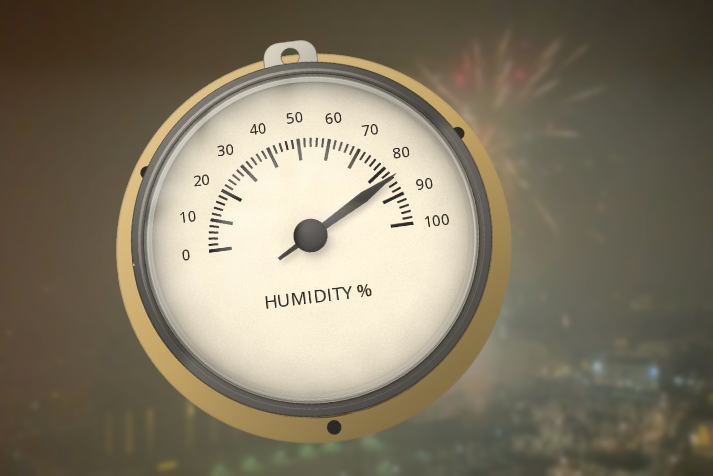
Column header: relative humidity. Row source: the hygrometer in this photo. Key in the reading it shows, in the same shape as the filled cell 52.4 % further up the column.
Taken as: 84 %
